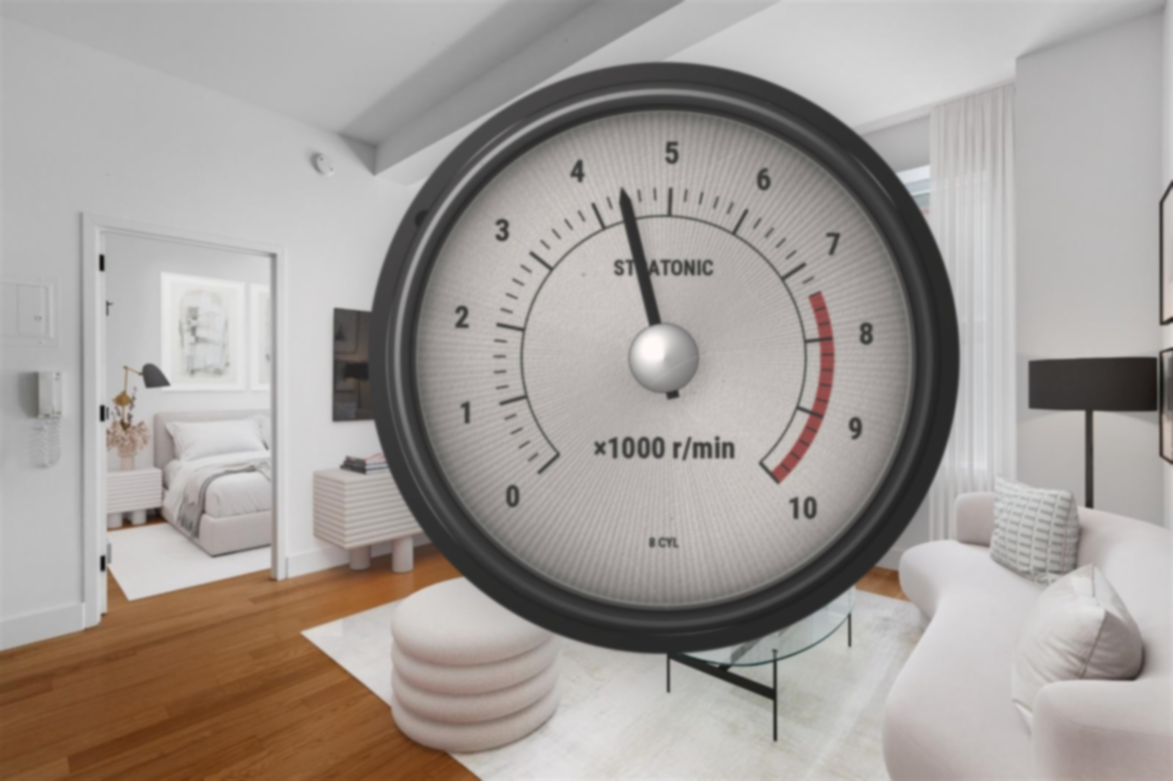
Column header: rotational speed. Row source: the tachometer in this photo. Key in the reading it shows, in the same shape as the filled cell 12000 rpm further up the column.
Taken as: 4400 rpm
